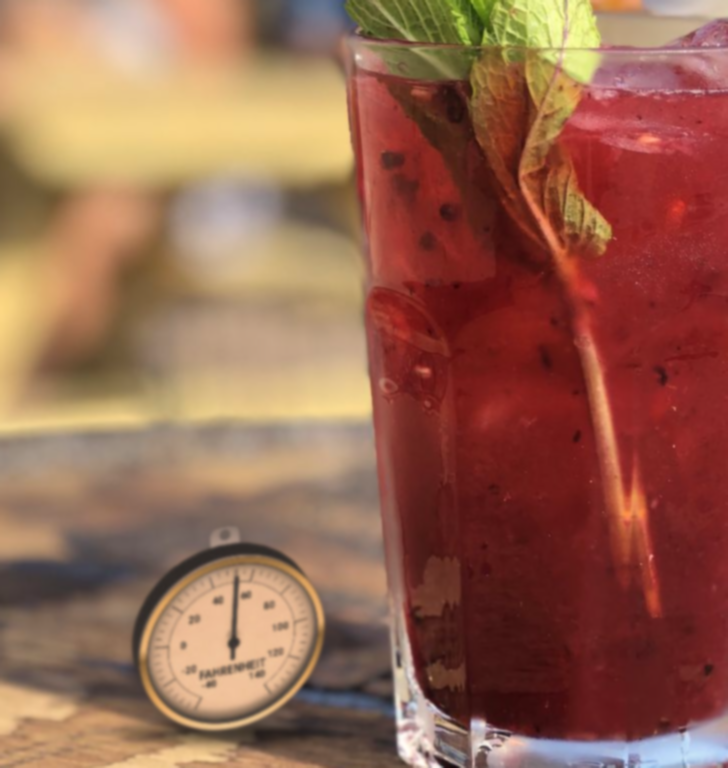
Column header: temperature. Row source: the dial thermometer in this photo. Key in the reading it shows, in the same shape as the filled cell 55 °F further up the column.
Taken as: 52 °F
